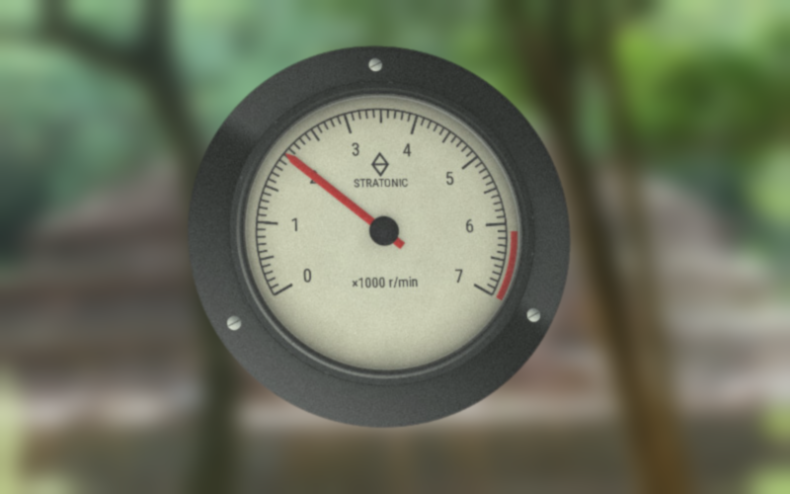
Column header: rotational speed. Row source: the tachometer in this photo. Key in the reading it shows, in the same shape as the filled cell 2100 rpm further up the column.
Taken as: 2000 rpm
